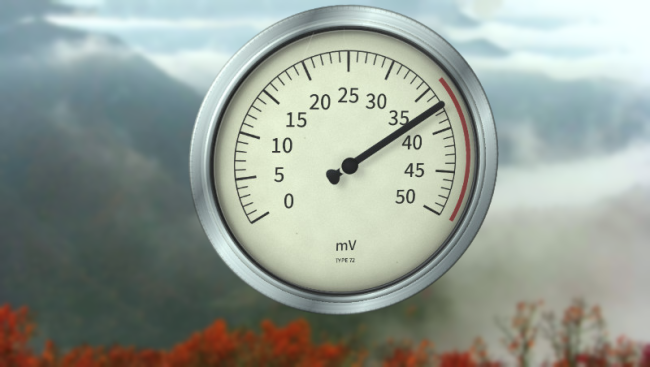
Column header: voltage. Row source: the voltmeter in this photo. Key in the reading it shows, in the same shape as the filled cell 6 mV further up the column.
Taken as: 37 mV
